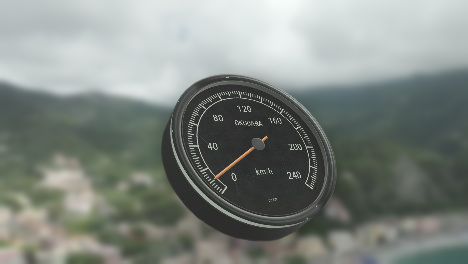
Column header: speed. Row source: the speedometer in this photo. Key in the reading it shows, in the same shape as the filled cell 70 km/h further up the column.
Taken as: 10 km/h
